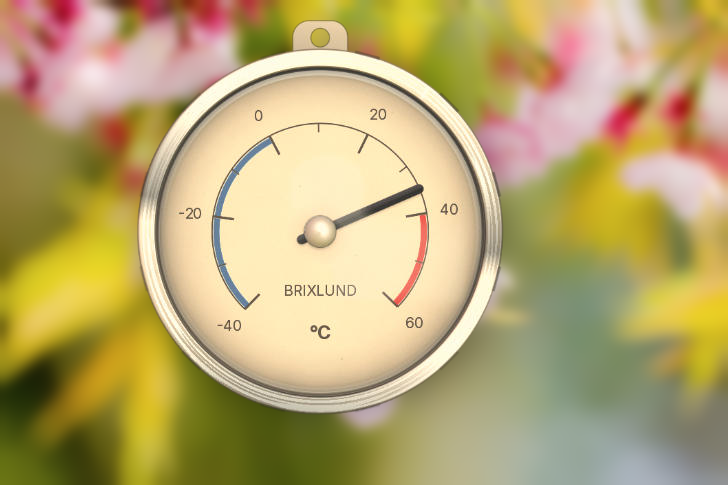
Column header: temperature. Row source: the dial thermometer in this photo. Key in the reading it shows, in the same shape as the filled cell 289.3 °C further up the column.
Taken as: 35 °C
